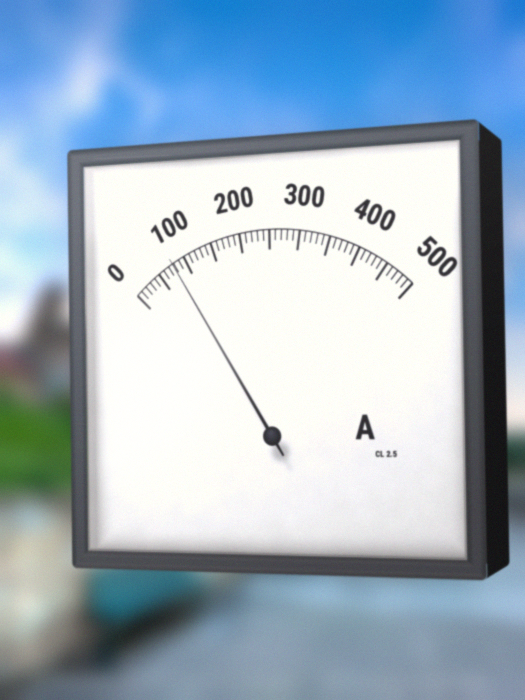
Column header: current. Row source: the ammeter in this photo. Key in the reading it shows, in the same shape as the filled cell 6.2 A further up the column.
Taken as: 80 A
